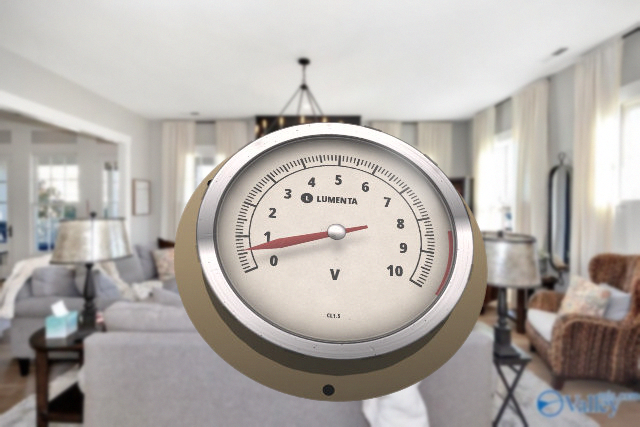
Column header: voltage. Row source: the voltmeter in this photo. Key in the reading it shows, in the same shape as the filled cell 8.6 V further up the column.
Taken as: 0.5 V
